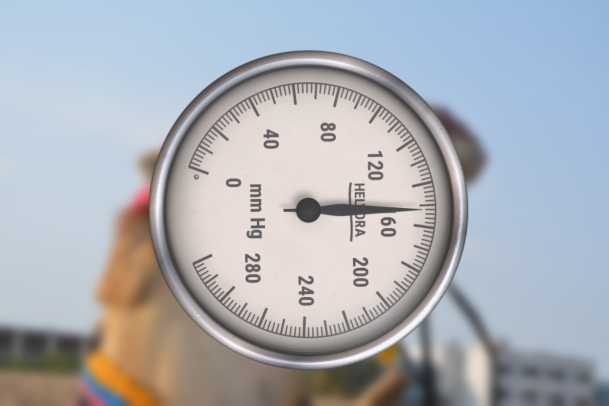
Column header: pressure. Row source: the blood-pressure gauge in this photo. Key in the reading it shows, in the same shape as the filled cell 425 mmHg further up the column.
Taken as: 152 mmHg
